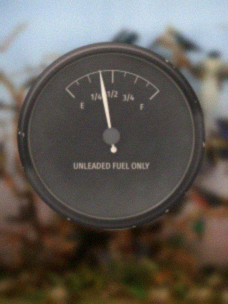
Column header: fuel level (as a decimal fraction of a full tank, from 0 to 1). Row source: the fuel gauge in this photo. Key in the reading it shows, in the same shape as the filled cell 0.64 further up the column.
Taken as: 0.375
